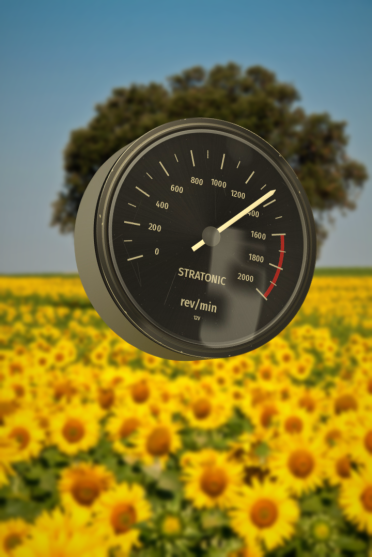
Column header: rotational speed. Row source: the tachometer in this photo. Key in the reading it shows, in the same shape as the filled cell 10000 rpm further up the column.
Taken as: 1350 rpm
